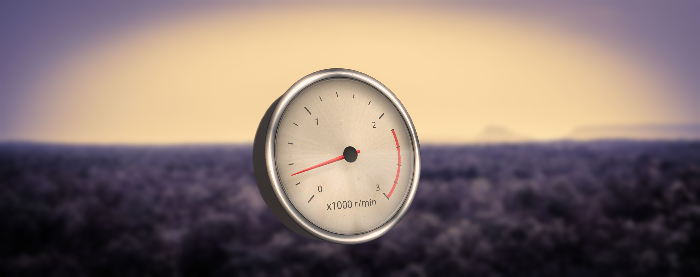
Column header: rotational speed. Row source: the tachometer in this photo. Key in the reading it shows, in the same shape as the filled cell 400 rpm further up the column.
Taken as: 300 rpm
